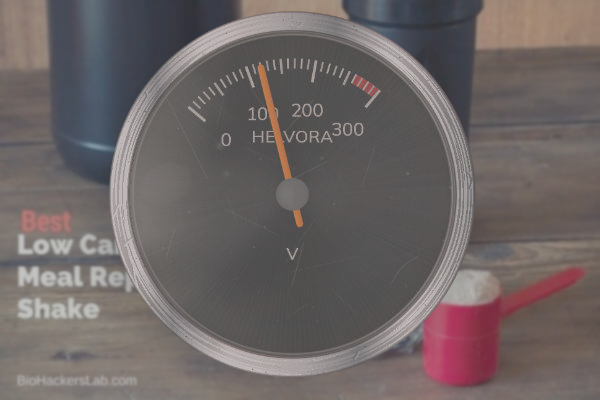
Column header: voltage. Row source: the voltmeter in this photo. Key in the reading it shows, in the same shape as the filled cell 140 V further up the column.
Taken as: 120 V
